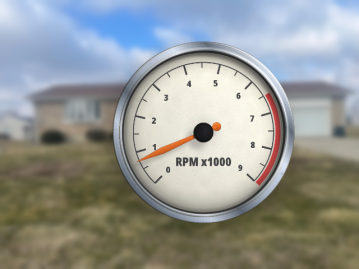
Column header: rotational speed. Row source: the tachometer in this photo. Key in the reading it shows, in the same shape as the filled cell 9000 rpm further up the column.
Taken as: 750 rpm
